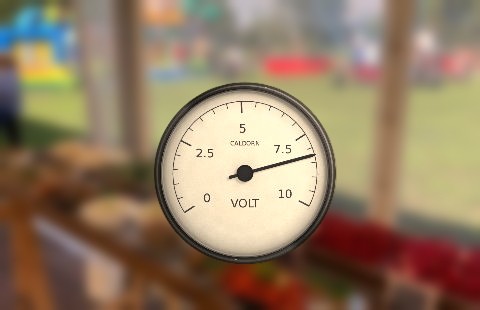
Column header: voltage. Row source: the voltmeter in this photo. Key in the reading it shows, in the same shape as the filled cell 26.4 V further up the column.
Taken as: 8.25 V
